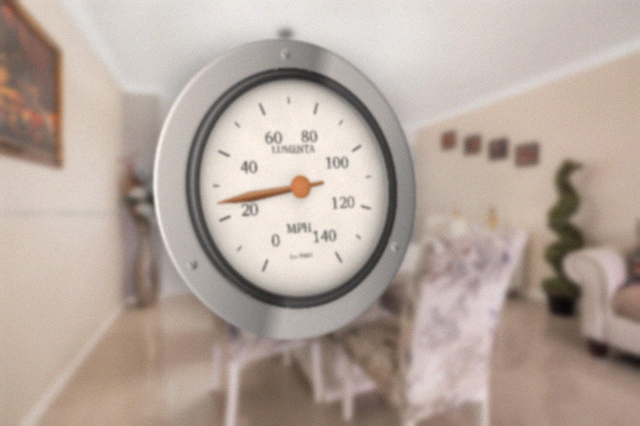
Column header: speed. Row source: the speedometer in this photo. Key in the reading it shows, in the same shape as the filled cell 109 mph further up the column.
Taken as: 25 mph
